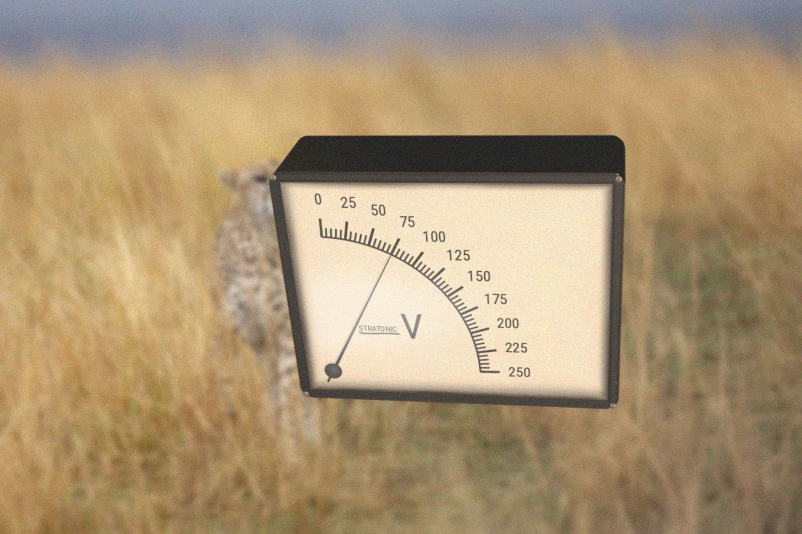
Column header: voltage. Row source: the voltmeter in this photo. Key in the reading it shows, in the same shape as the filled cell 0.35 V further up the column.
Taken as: 75 V
